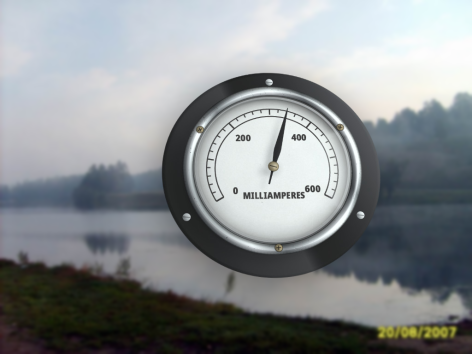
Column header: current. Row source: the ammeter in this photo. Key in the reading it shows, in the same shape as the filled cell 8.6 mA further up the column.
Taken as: 340 mA
